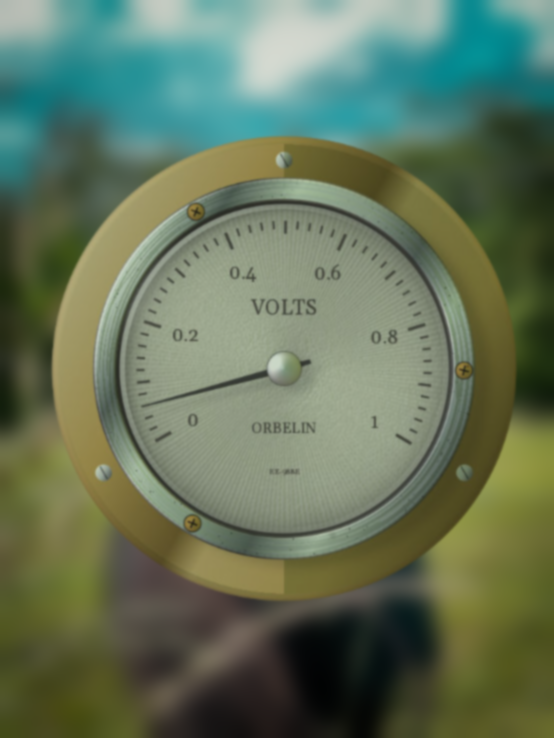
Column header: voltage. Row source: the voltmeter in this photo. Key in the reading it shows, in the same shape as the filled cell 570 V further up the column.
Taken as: 0.06 V
